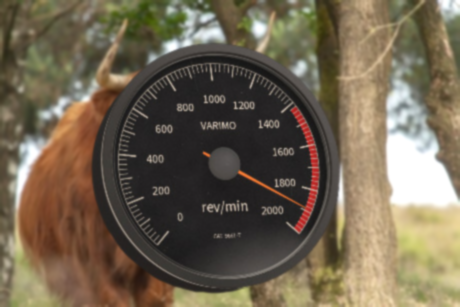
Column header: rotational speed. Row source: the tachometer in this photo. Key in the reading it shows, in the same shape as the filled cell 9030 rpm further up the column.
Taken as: 1900 rpm
